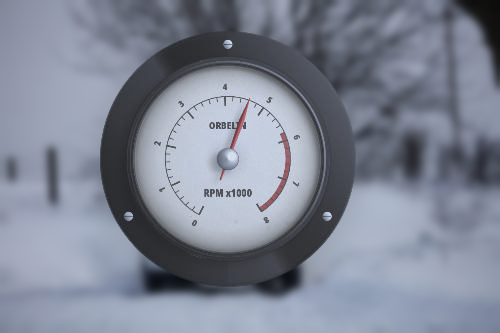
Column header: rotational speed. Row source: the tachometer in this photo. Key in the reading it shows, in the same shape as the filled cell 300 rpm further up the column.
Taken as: 4600 rpm
